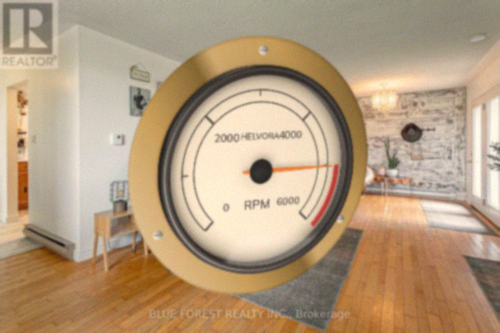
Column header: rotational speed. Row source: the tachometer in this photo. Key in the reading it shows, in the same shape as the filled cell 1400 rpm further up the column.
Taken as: 5000 rpm
